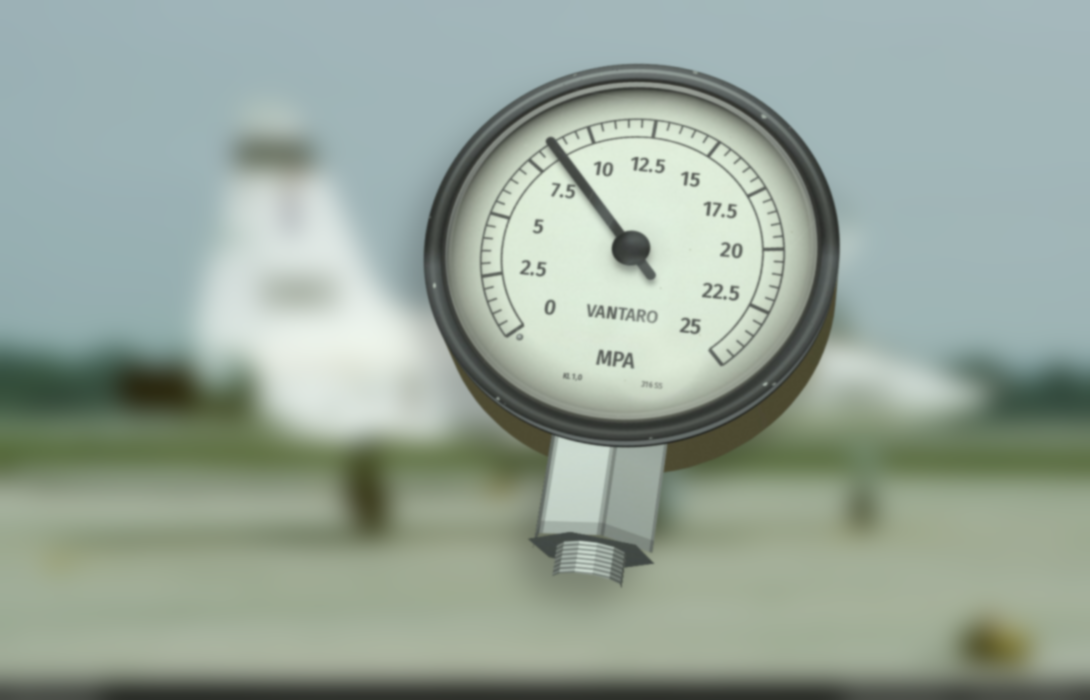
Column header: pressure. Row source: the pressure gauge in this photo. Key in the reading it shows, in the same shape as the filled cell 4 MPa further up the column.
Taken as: 8.5 MPa
